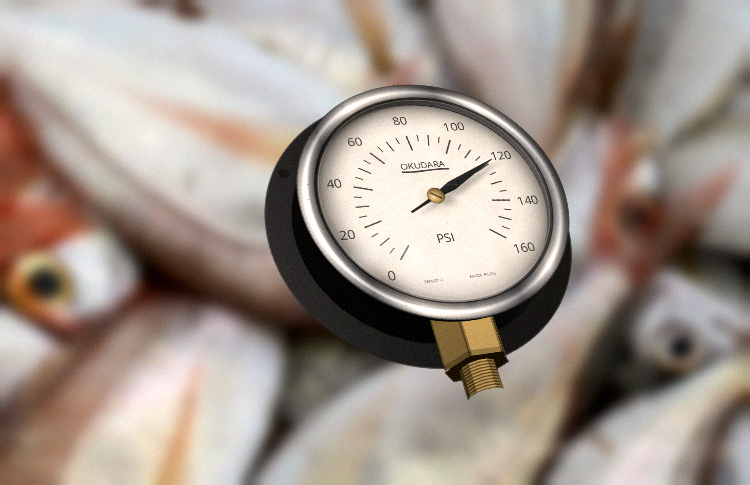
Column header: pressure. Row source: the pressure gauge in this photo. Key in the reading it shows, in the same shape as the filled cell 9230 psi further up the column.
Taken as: 120 psi
